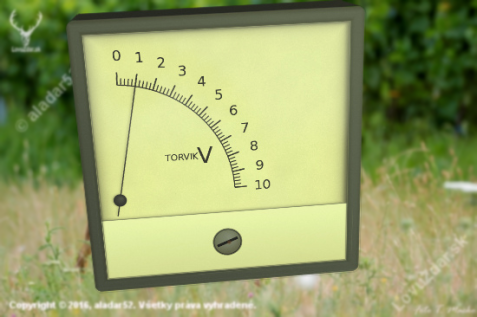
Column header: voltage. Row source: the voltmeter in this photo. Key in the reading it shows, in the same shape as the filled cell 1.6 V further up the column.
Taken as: 1 V
